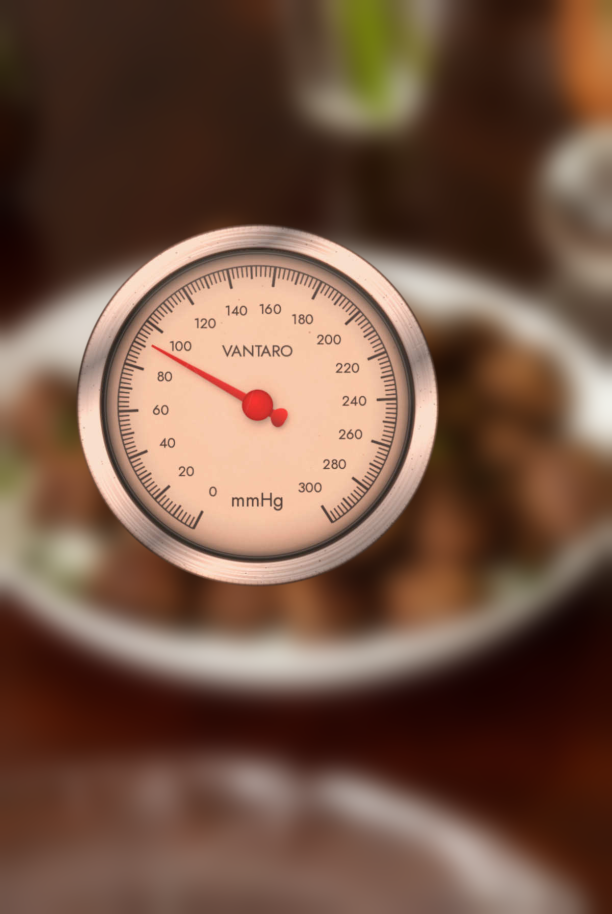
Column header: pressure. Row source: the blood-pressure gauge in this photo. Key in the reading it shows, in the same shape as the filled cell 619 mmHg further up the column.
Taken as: 92 mmHg
